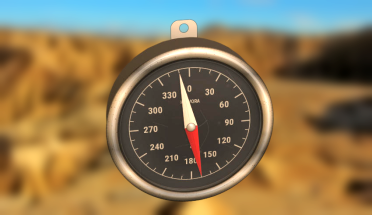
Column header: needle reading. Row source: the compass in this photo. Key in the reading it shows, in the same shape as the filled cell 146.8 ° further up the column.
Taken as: 170 °
